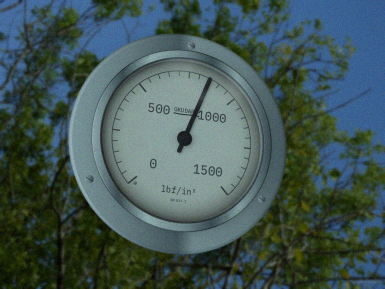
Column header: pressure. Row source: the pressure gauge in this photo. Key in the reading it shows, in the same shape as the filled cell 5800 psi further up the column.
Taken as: 850 psi
